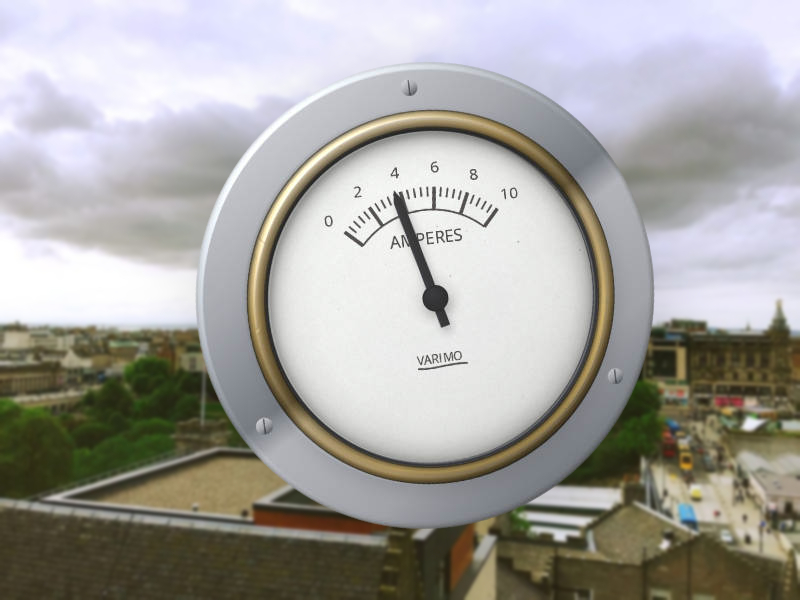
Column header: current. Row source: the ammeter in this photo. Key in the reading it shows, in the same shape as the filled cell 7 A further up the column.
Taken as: 3.6 A
